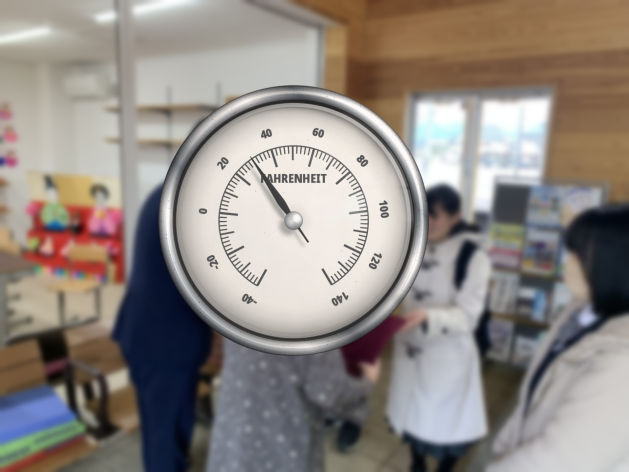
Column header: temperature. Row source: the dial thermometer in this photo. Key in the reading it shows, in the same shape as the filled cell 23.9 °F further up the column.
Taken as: 30 °F
